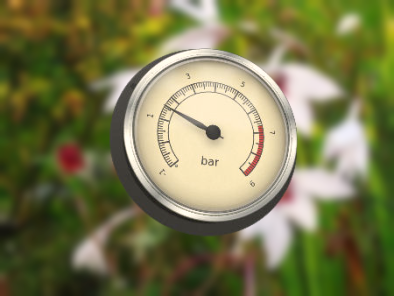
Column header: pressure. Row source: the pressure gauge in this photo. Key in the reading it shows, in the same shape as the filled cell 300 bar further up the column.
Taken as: 1.5 bar
